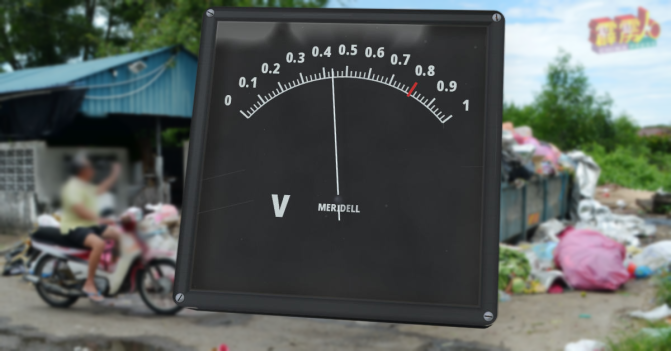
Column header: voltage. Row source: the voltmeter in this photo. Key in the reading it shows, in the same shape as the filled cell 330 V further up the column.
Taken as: 0.44 V
